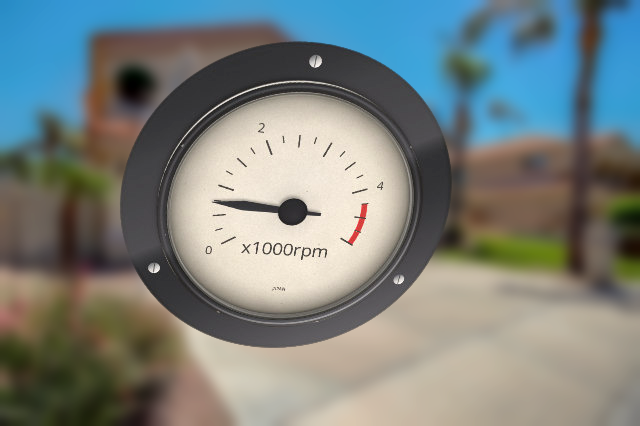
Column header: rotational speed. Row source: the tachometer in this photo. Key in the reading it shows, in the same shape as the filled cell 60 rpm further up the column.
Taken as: 750 rpm
